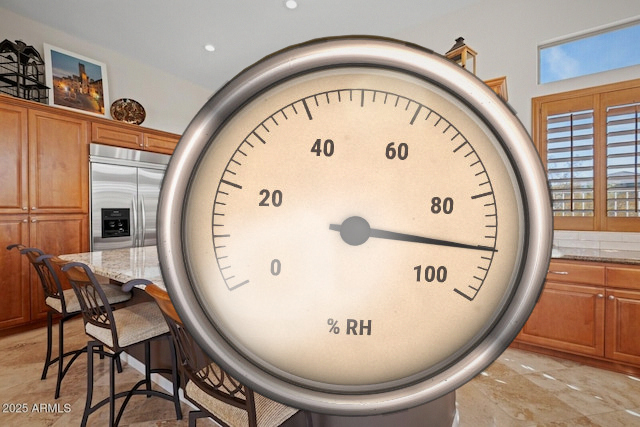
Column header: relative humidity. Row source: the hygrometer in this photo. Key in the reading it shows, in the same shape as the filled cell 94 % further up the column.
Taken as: 90 %
